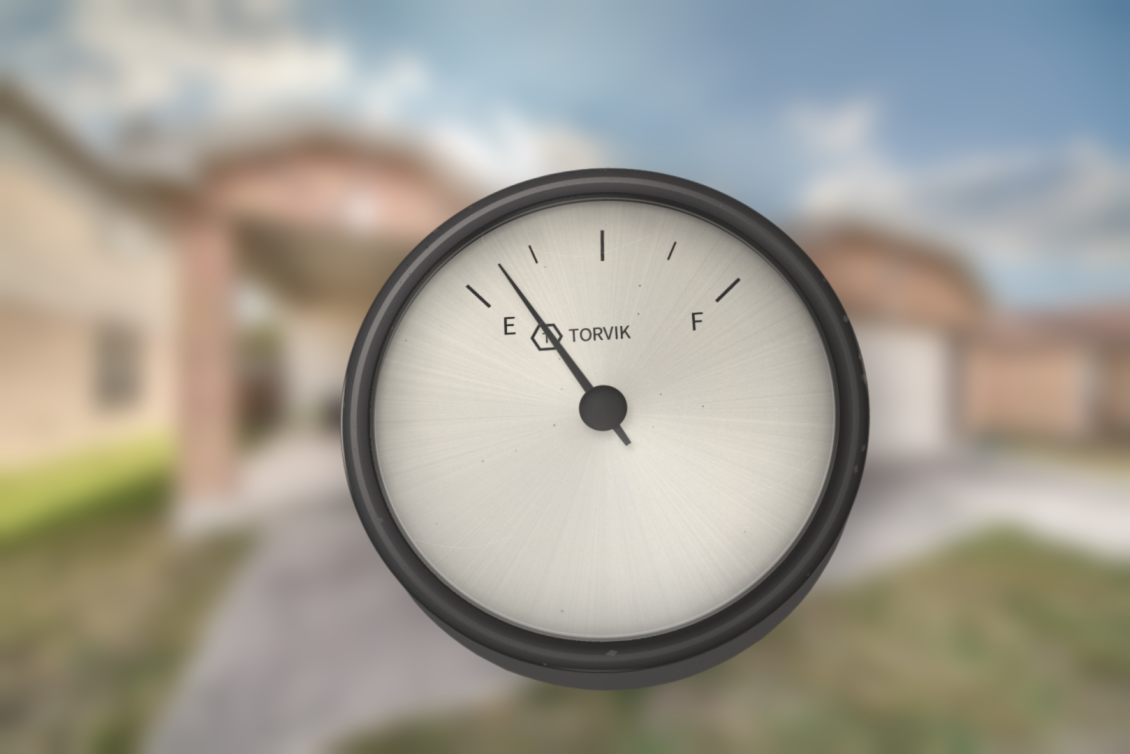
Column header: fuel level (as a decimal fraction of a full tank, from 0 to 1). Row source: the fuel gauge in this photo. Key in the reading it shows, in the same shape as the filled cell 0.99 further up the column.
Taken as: 0.125
